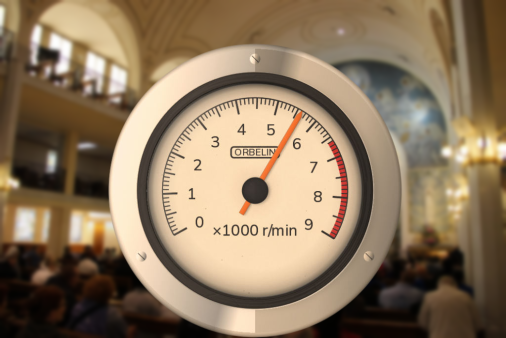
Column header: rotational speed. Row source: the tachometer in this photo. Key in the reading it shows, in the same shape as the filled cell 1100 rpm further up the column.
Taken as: 5600 rpm
